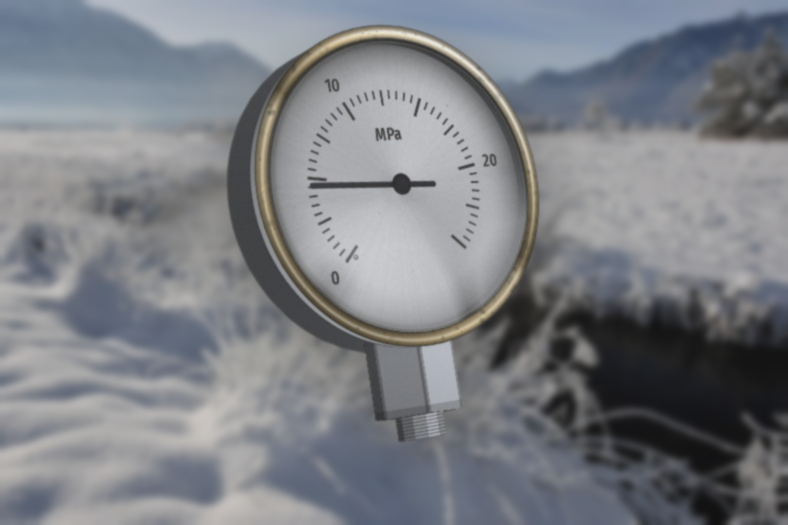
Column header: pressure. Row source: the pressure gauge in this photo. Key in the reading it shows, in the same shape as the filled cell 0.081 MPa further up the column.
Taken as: 4.5 MPa
